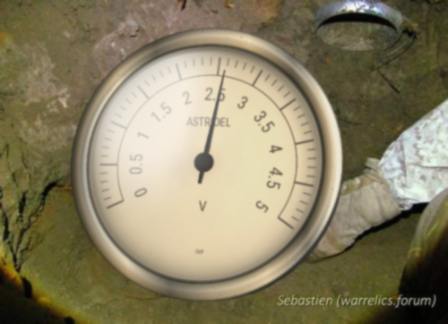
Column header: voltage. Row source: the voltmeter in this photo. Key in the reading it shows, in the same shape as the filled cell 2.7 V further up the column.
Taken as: 2.6 V
